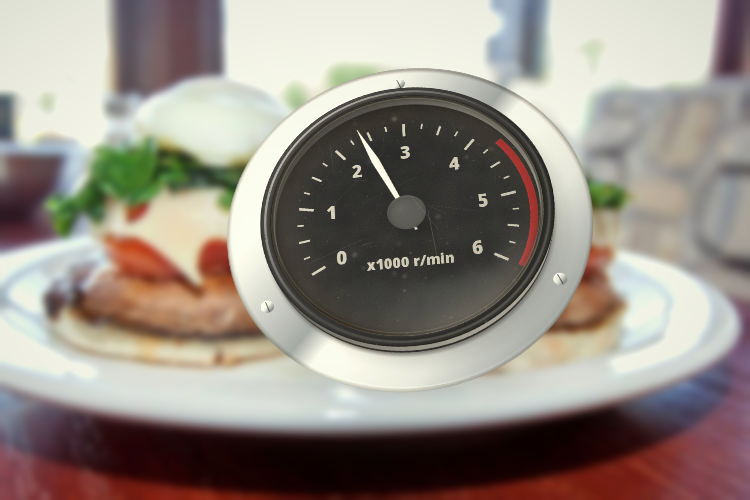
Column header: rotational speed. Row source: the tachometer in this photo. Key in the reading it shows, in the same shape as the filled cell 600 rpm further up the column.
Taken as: 2375 rpm
